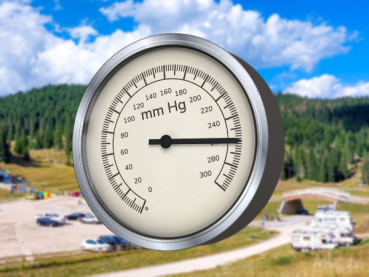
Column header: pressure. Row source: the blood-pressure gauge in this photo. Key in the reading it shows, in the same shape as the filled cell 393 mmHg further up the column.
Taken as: 260 mmHg
